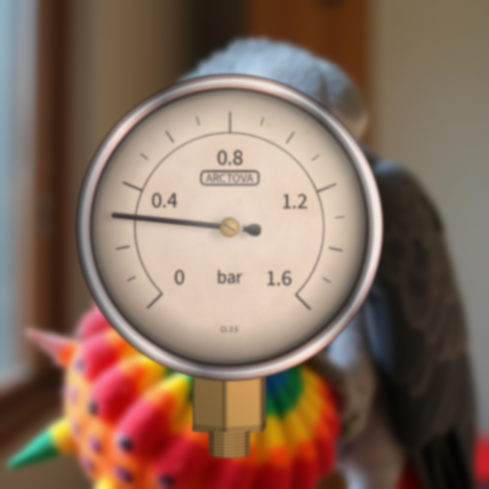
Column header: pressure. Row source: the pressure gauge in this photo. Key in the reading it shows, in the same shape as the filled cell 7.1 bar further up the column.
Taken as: 0.3 bar
